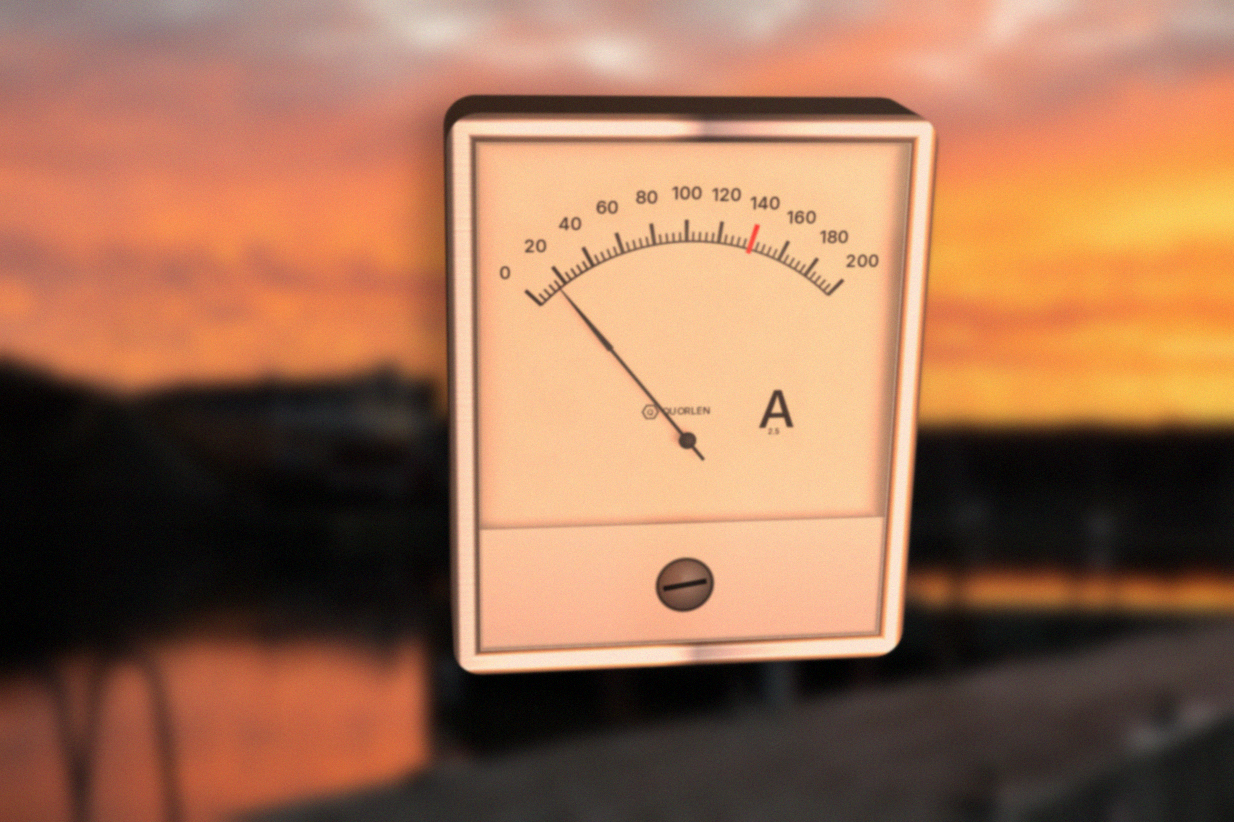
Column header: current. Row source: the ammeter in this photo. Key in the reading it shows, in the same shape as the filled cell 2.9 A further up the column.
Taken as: 16 A
